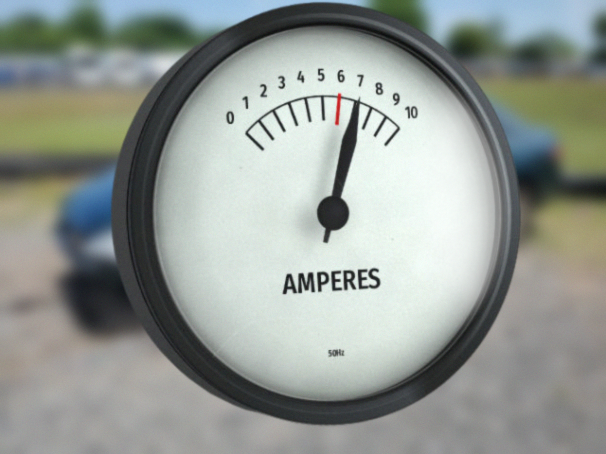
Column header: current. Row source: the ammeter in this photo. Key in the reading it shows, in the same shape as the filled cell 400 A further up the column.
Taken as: 7 A
